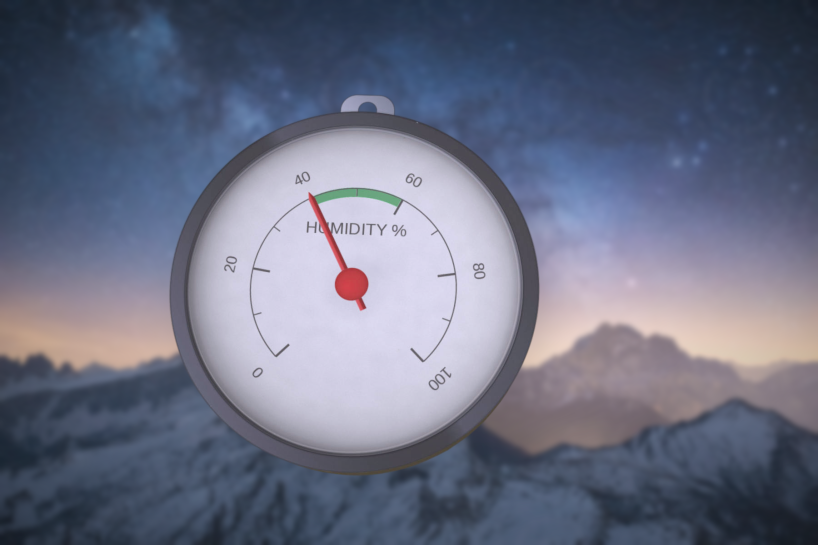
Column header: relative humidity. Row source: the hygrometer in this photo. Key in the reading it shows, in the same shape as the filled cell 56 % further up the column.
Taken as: 40 %
